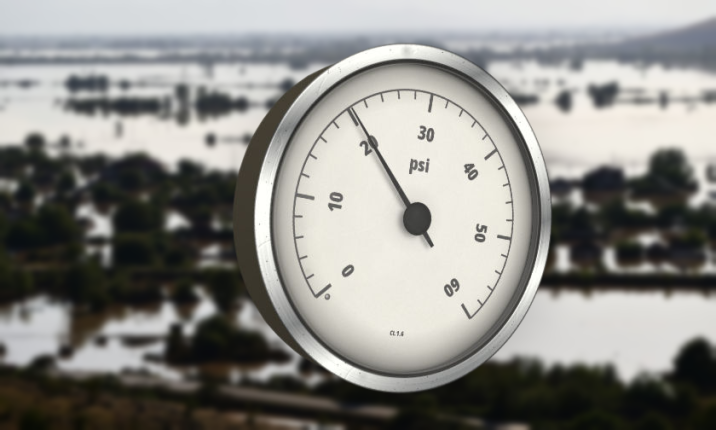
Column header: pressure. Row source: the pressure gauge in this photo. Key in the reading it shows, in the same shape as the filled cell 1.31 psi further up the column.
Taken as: 20 psi
